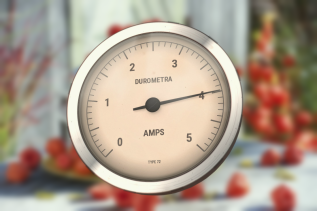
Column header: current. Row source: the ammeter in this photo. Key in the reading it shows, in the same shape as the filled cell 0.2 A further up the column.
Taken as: 4 A
